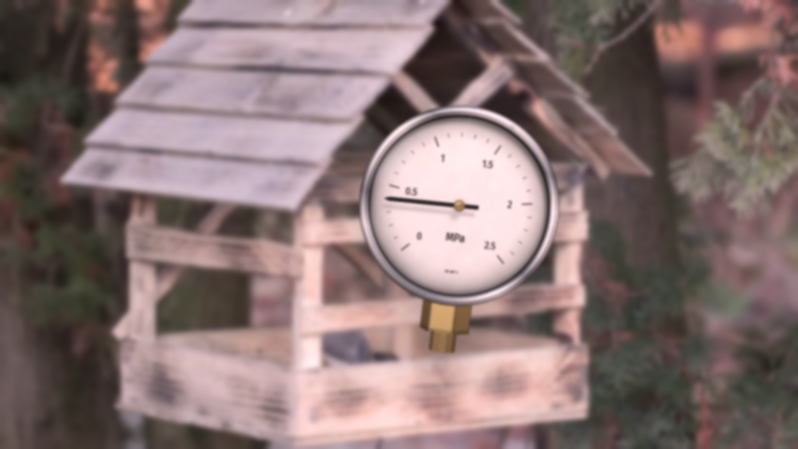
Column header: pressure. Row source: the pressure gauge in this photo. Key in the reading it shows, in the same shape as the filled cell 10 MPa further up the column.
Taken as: 0.4 MPa
